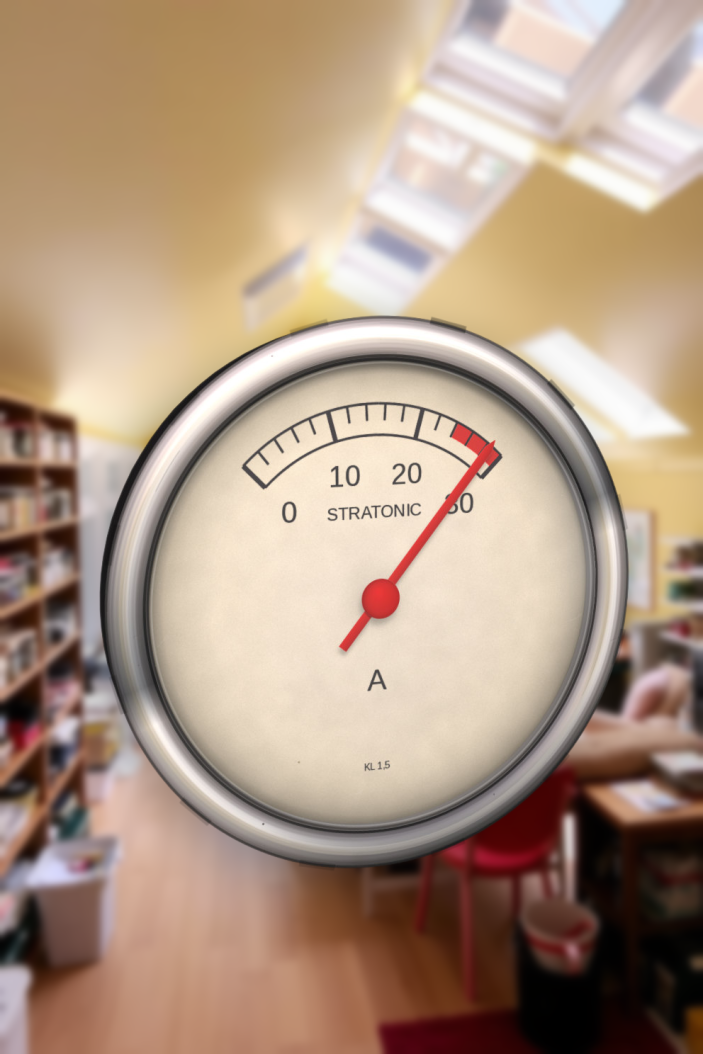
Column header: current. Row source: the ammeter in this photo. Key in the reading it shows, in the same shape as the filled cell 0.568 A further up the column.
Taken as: 28 A
